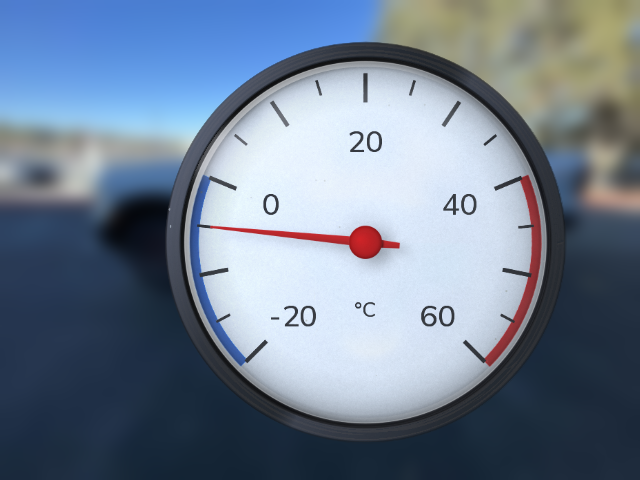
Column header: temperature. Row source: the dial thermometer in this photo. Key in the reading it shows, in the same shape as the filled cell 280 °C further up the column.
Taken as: -5 °C
